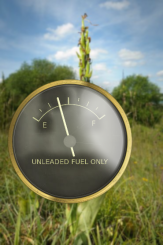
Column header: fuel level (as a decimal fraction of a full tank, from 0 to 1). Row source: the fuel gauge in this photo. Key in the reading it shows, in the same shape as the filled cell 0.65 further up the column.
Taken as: 0.375
